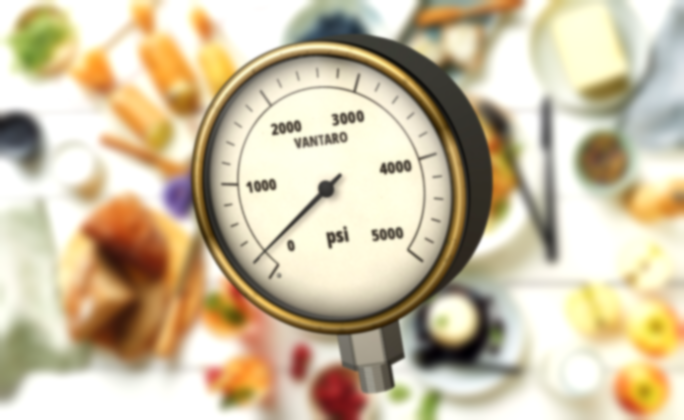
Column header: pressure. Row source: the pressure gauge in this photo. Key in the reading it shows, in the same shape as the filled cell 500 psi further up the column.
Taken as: 200 psi
